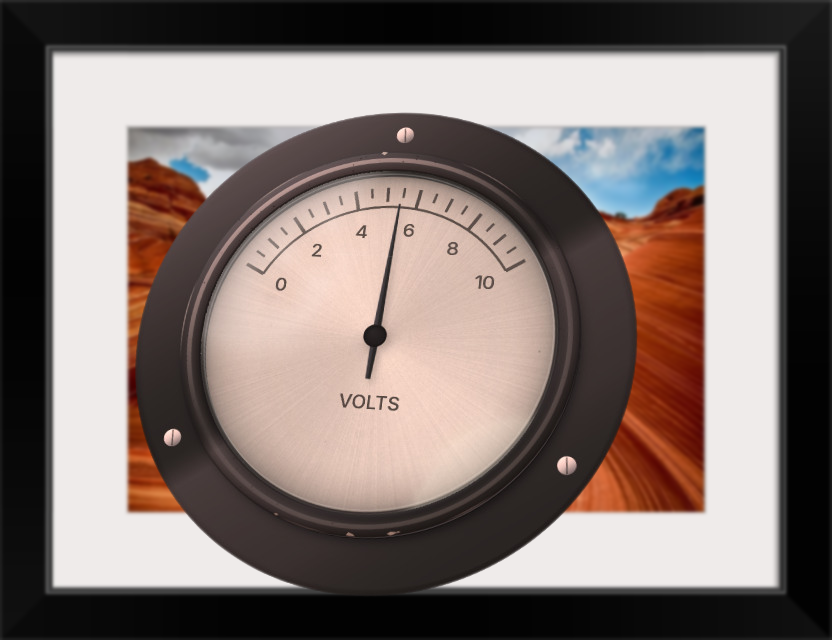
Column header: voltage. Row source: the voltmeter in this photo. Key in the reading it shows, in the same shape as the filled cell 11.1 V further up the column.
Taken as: 5.5 V
